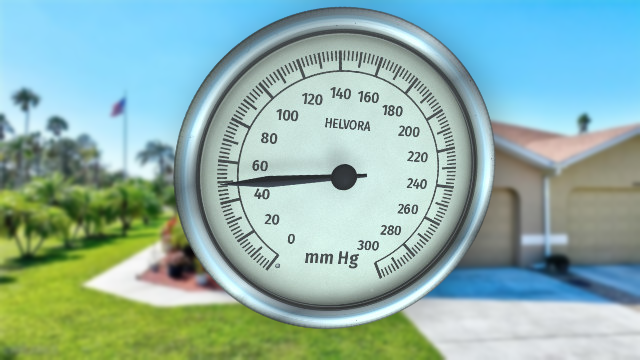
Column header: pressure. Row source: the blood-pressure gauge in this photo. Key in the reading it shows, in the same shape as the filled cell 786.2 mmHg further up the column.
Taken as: 50 mmHg
